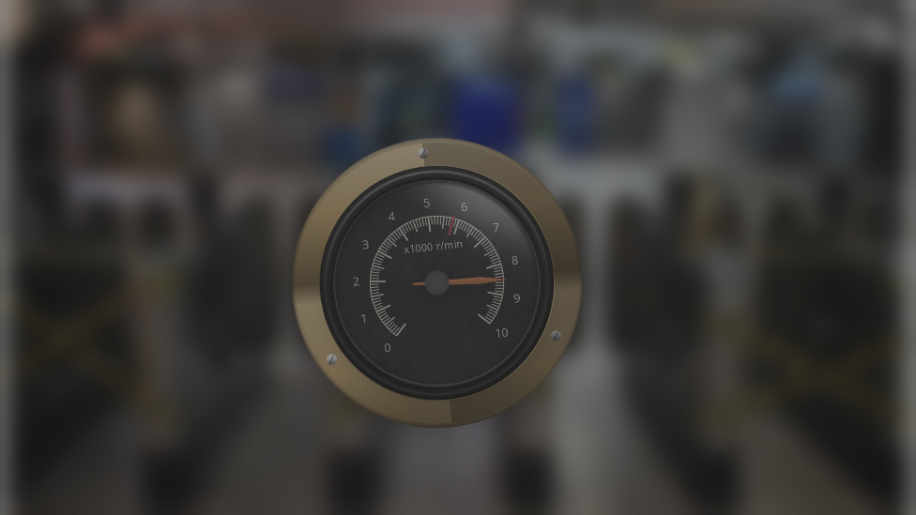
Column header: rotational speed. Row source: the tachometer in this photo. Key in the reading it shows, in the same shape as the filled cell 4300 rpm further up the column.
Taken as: 8500 rpm
